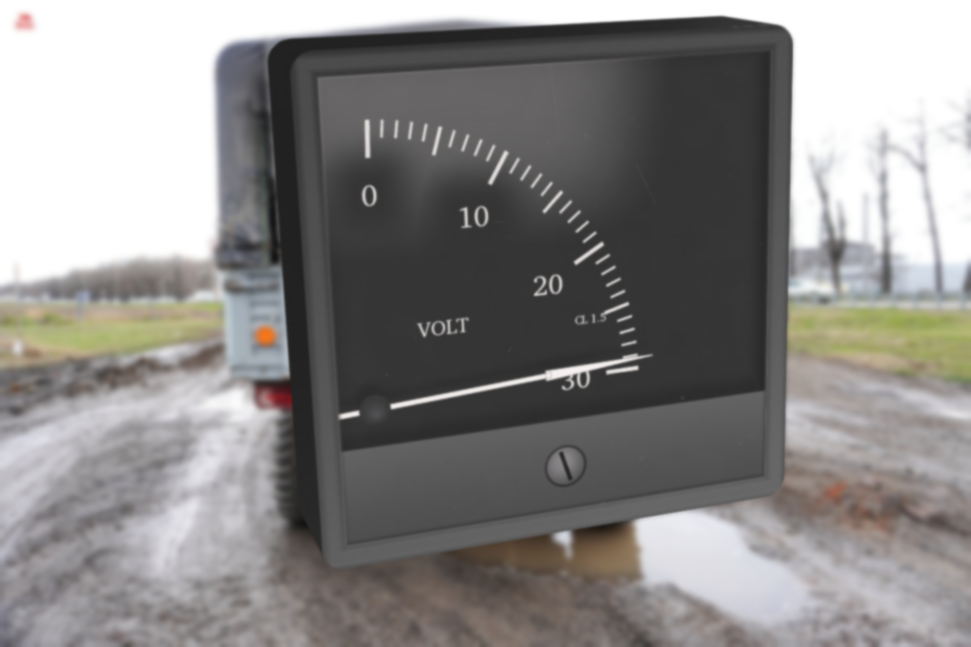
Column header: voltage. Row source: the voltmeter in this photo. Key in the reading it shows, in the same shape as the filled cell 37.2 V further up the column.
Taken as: 29 V
